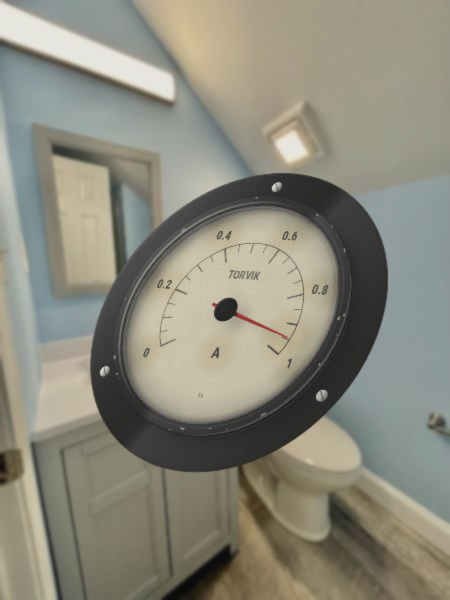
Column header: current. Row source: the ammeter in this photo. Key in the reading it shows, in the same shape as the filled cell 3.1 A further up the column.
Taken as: 0.95 A
